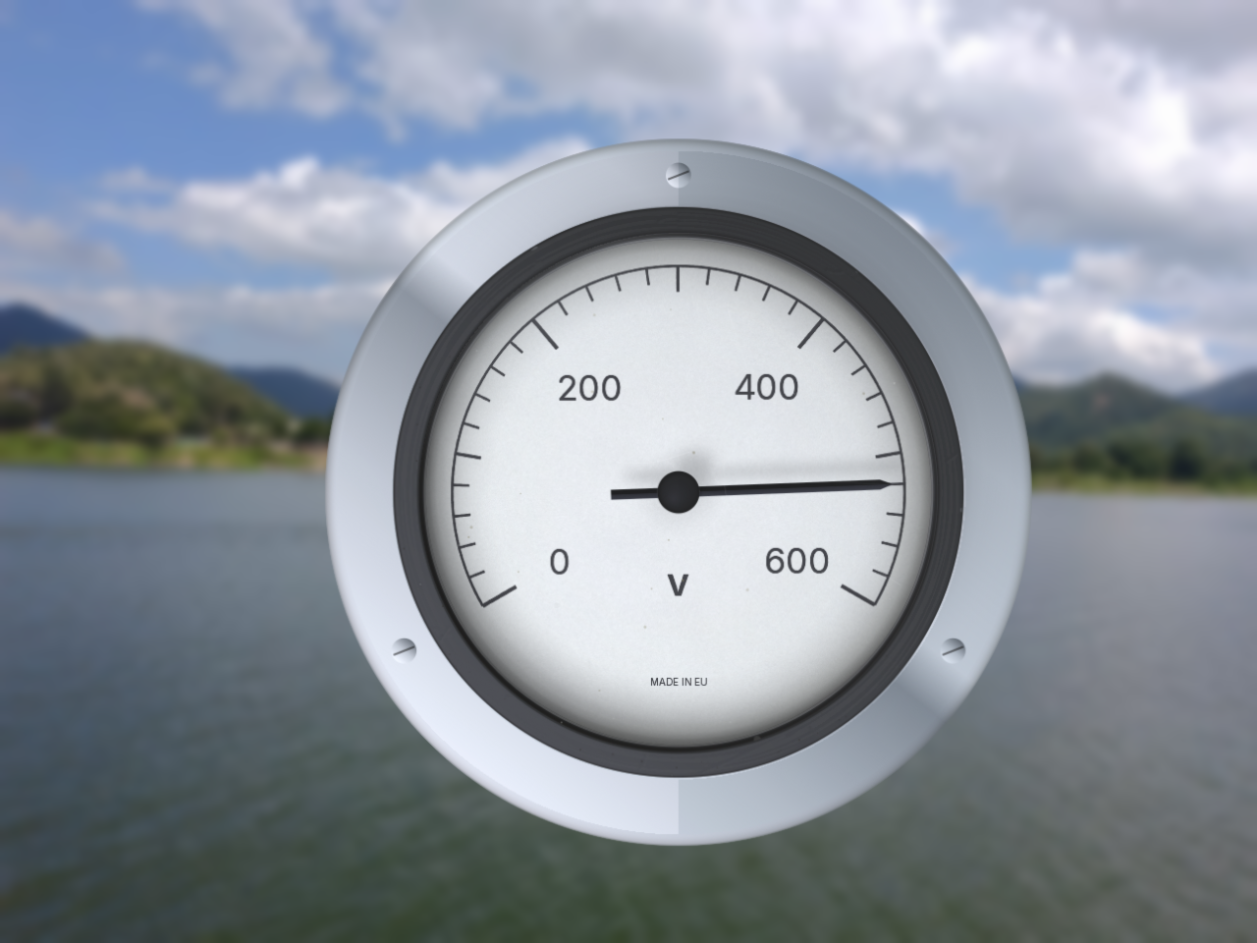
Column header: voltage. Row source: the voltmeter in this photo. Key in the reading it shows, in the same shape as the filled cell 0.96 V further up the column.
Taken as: 520 V
